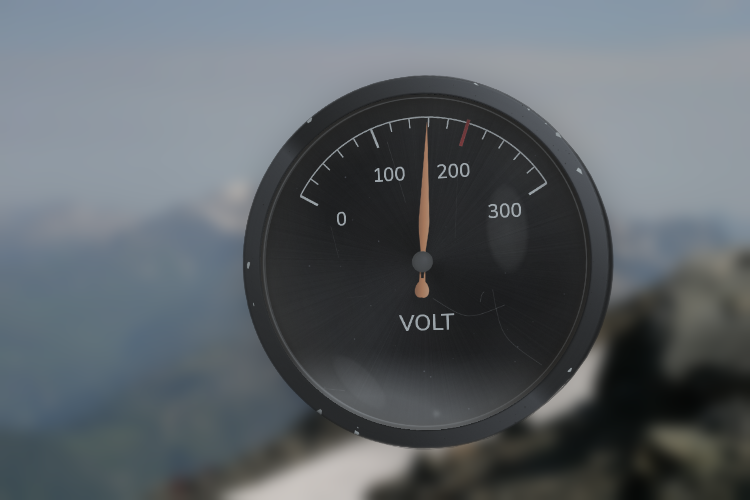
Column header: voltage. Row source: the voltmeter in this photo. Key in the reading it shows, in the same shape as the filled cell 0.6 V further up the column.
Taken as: 160 V
